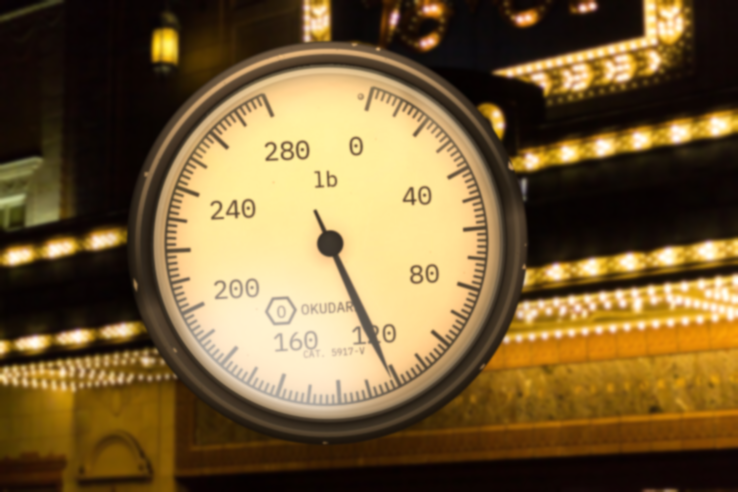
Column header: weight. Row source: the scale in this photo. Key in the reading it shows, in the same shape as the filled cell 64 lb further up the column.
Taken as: 122 lb
